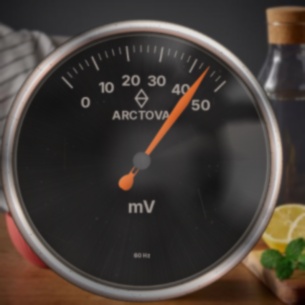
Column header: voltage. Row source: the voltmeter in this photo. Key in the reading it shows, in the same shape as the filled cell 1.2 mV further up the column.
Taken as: 44 mV
